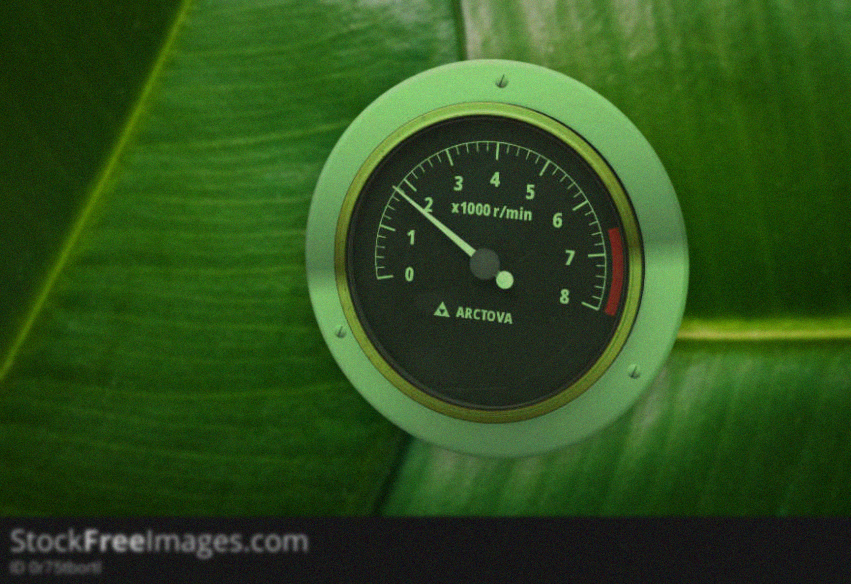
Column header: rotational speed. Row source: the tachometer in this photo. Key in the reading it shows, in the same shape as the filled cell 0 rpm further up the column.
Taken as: 1800 rpm
